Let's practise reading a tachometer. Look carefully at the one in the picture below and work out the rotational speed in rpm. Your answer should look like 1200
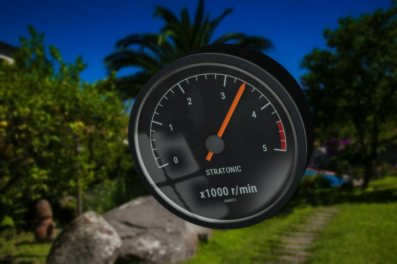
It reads 3400
